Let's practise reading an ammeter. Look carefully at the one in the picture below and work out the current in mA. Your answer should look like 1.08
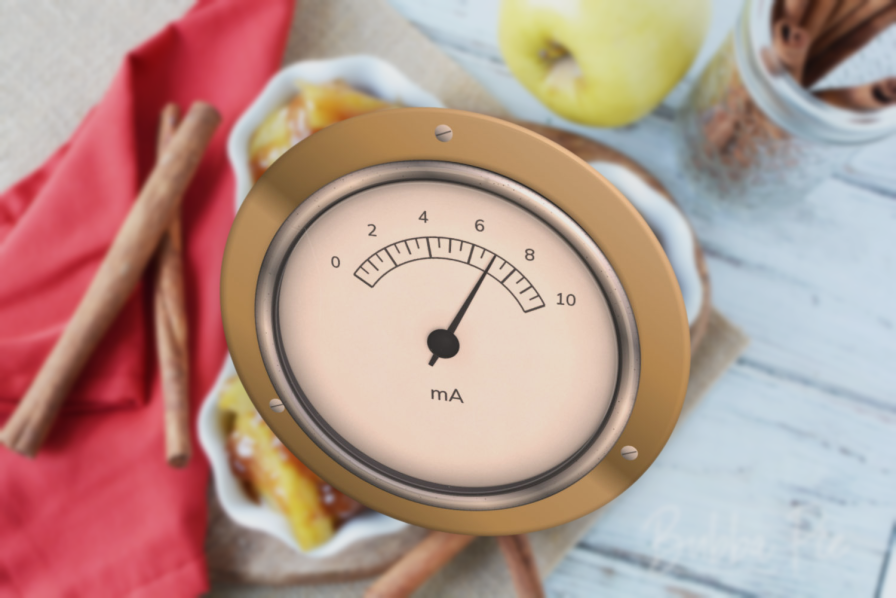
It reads 7
